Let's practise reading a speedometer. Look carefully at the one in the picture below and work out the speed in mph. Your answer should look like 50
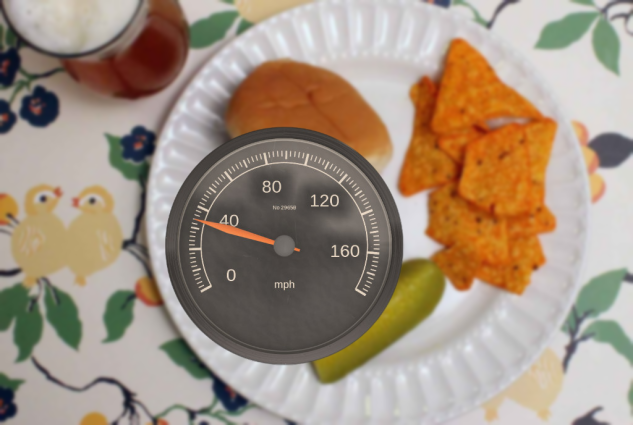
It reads 34
